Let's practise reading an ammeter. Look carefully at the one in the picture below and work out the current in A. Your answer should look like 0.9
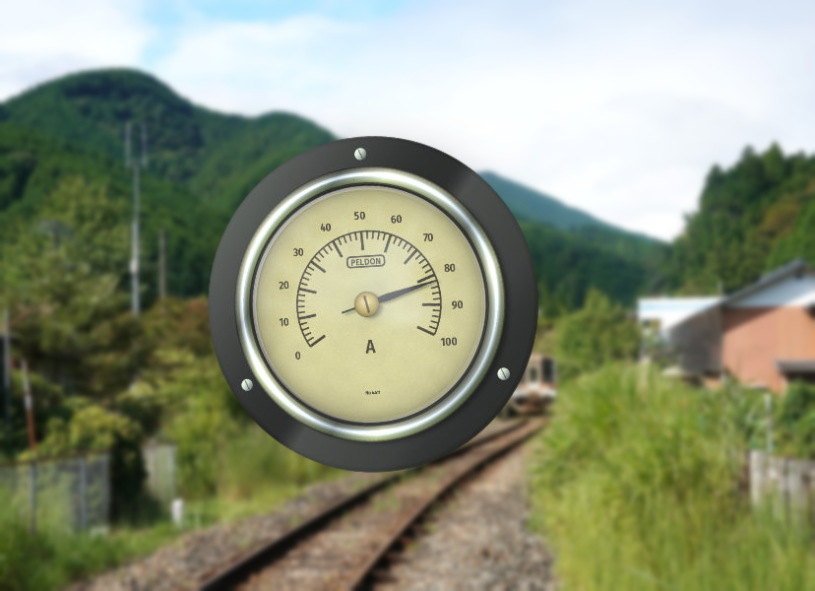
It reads 82
